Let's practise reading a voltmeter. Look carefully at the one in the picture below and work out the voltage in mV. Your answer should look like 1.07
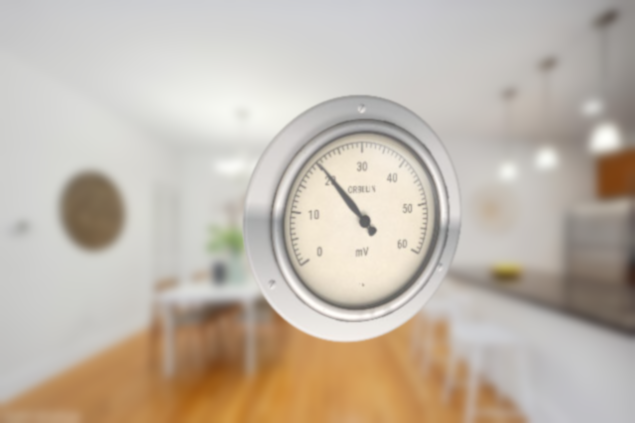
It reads 20
